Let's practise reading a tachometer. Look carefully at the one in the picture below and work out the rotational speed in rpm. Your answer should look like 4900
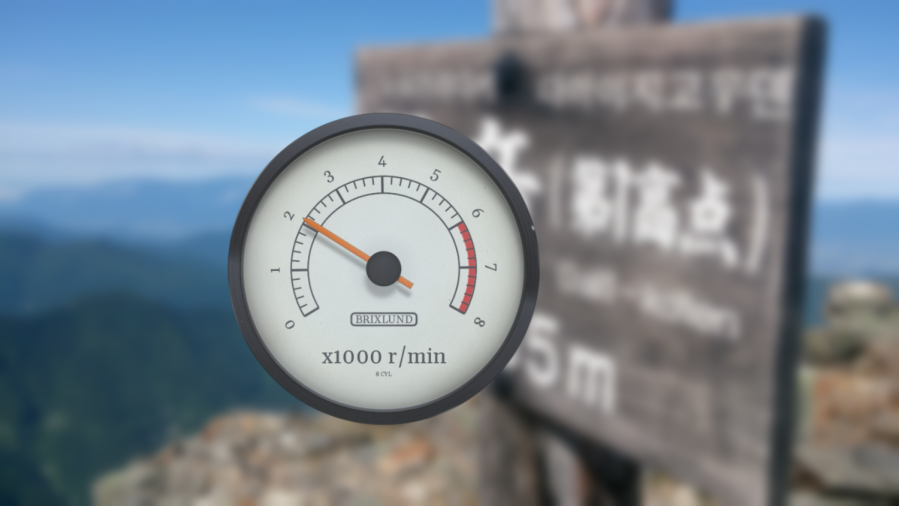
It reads 2100
